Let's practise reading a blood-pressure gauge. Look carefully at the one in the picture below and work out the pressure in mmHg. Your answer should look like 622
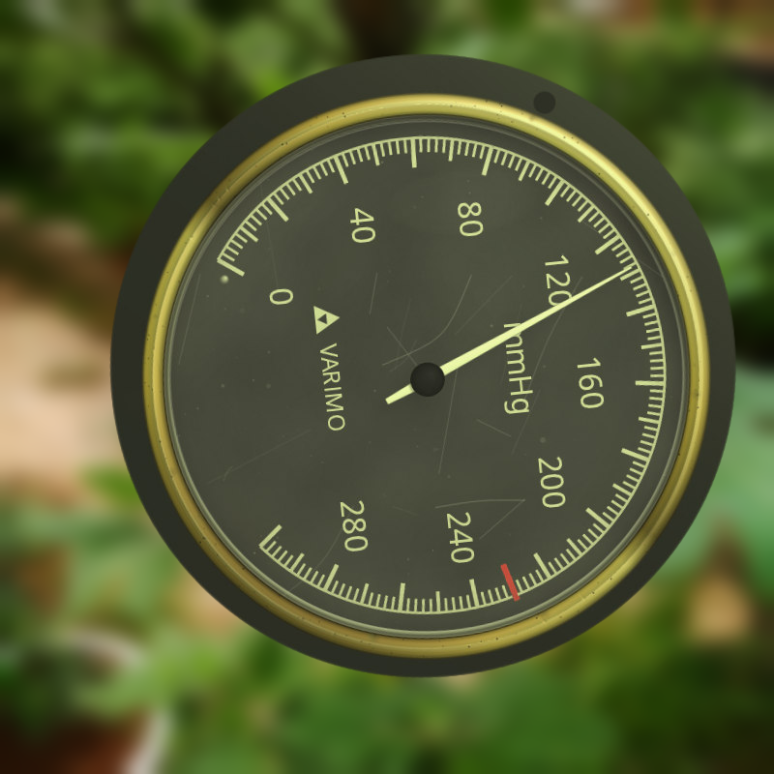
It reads 128
